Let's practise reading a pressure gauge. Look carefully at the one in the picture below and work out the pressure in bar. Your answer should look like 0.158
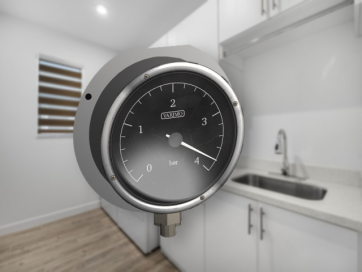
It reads 3.8
